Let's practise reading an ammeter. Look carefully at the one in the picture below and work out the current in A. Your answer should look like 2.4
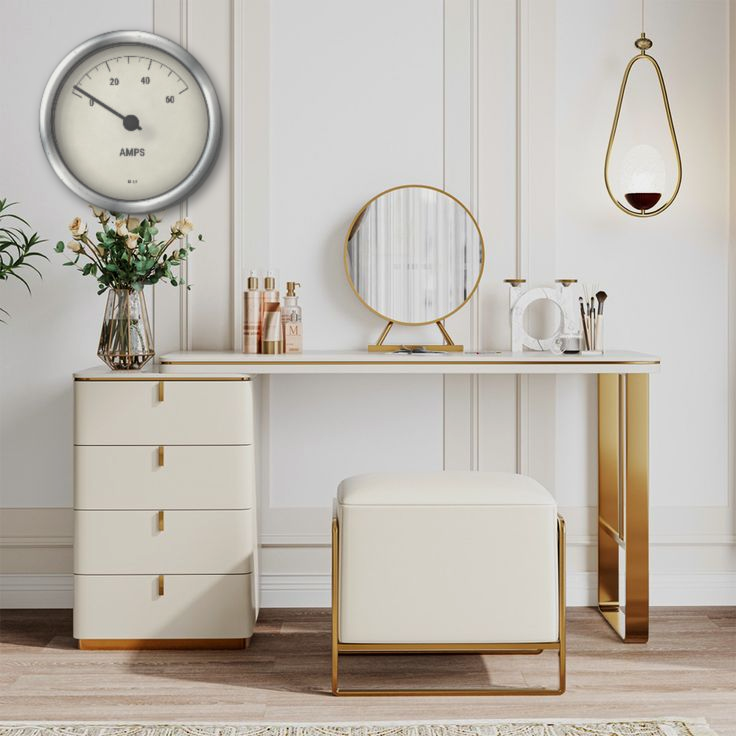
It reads 2.5
